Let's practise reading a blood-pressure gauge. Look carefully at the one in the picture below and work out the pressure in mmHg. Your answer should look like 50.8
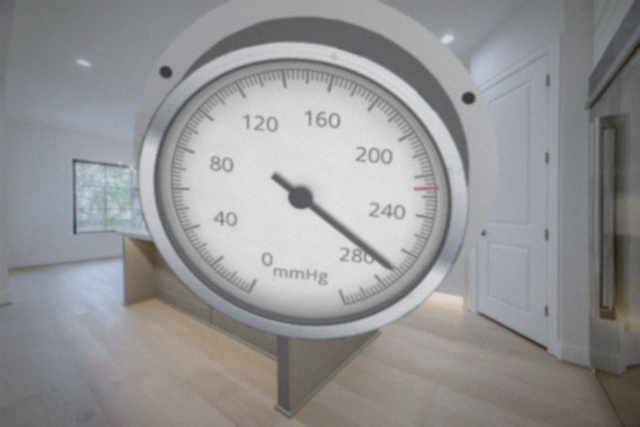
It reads 270
